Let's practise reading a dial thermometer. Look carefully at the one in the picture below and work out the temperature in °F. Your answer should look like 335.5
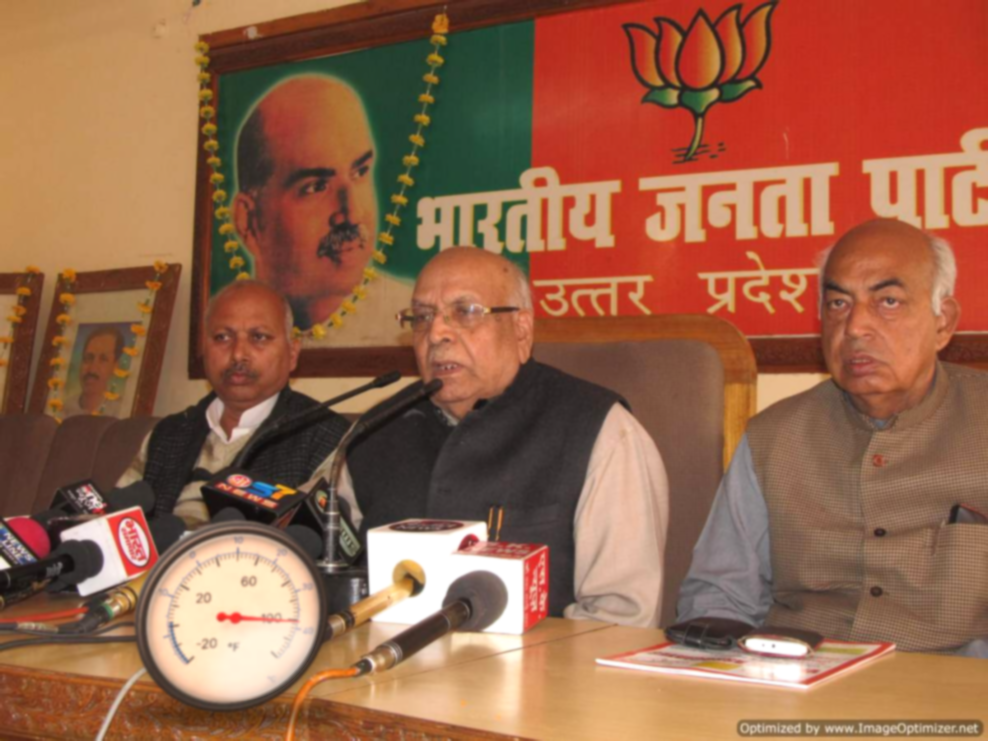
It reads 100
